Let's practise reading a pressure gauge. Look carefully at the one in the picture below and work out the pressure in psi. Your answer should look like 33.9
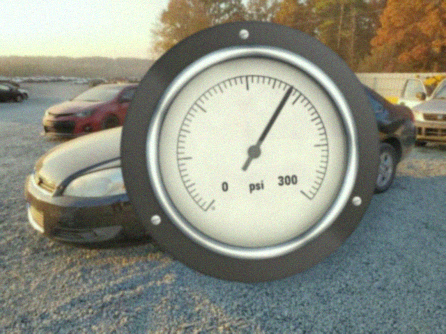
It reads 190
